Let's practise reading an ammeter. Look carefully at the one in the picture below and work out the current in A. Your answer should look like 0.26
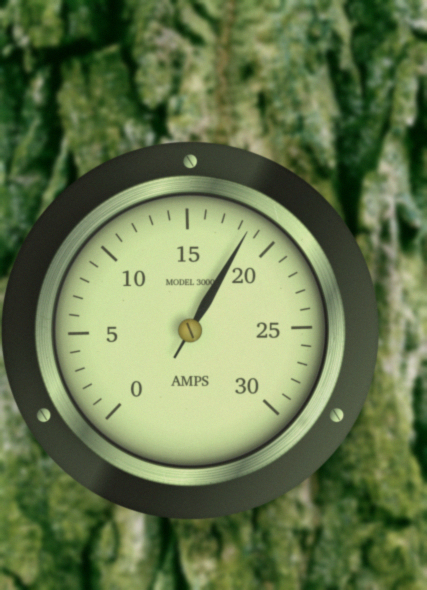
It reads 18.5
